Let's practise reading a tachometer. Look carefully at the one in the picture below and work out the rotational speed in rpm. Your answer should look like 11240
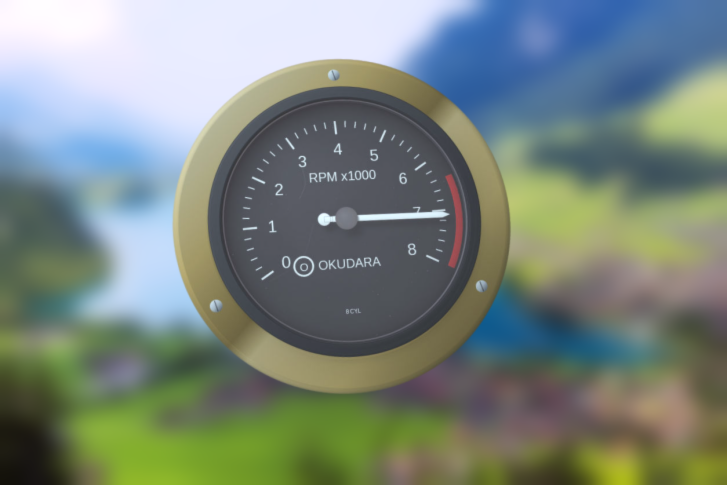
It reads 7100
